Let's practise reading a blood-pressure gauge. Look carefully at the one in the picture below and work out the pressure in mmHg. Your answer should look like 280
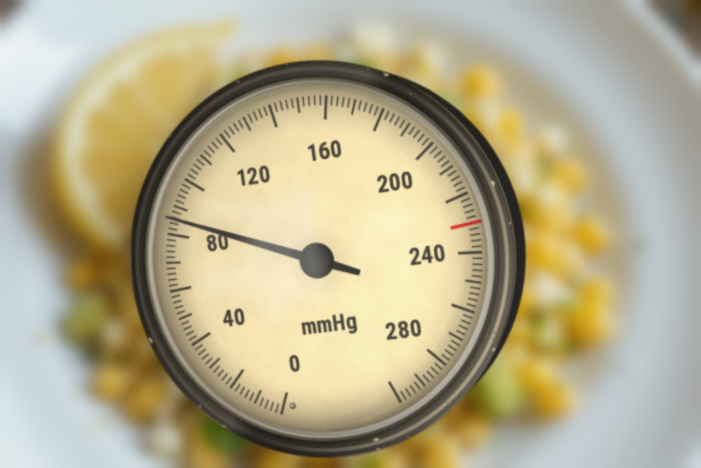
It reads 86
